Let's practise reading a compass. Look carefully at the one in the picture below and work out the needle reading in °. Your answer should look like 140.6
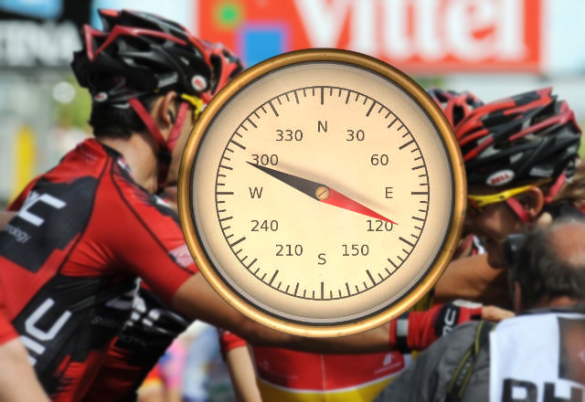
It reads 112.5
